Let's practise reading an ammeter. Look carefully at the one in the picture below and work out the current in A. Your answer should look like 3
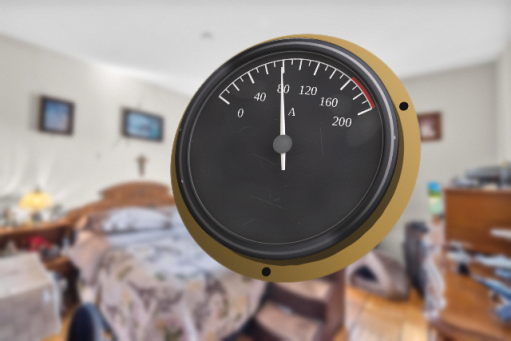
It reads 80
